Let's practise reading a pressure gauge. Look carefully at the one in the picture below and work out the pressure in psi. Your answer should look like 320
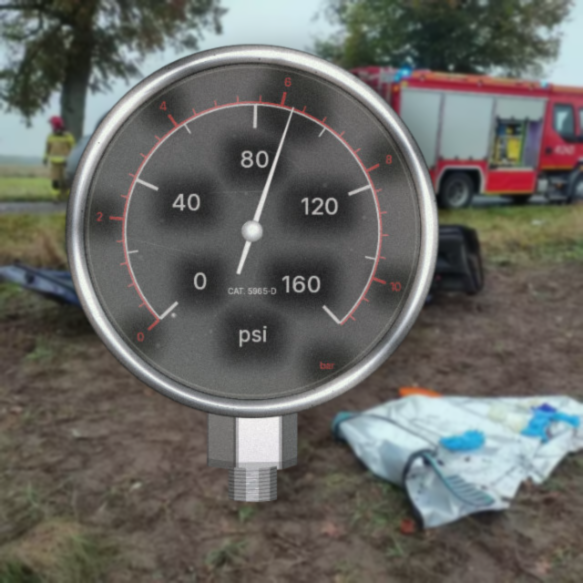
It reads 90
